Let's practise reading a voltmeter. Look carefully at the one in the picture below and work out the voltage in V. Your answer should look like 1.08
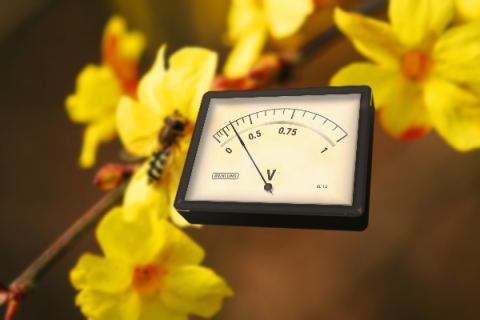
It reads 0.35
